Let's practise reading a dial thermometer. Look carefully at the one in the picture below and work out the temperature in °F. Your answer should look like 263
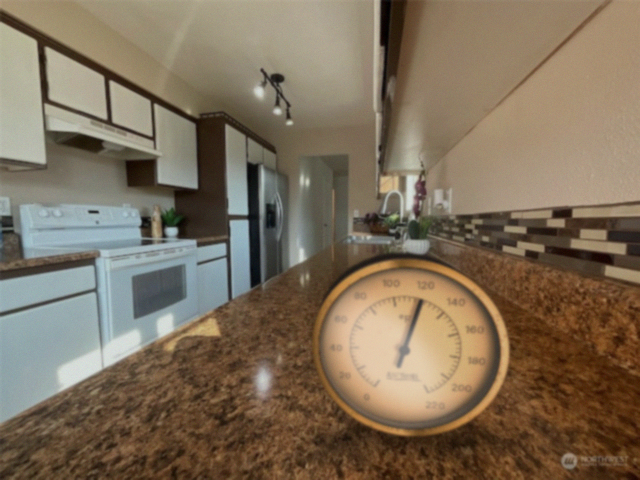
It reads 120
